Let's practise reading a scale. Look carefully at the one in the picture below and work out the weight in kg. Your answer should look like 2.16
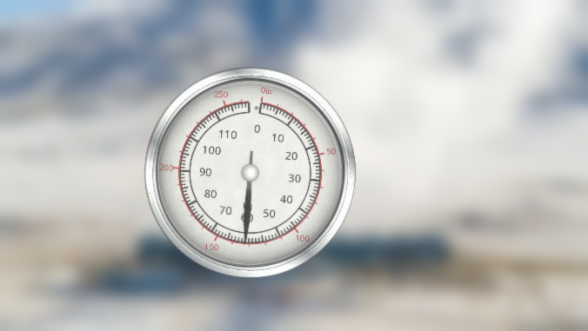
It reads 60
